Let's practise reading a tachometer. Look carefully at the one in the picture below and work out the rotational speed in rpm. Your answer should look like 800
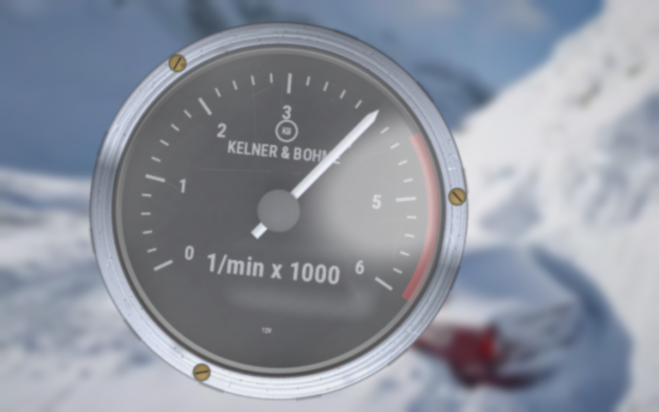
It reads 4000
